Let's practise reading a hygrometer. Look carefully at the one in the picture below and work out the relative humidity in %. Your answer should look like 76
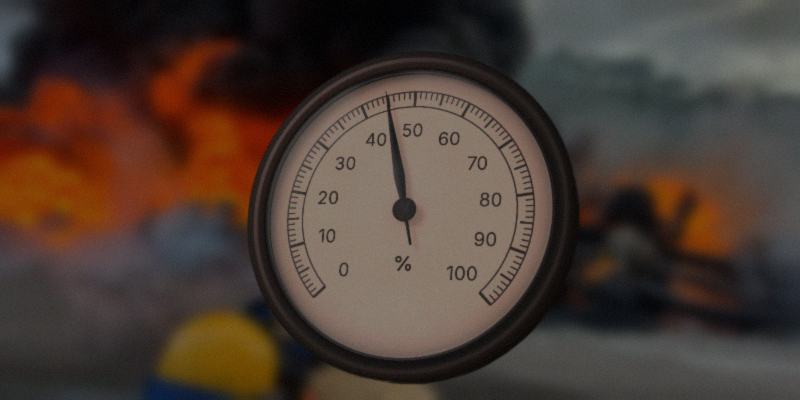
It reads 45
